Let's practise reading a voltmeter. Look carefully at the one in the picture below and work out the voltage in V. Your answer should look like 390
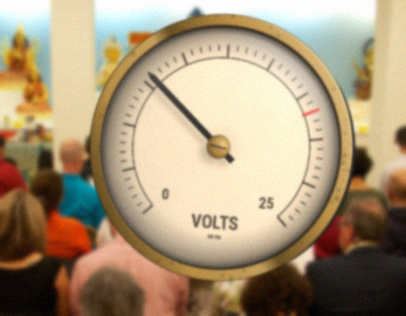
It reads 8
